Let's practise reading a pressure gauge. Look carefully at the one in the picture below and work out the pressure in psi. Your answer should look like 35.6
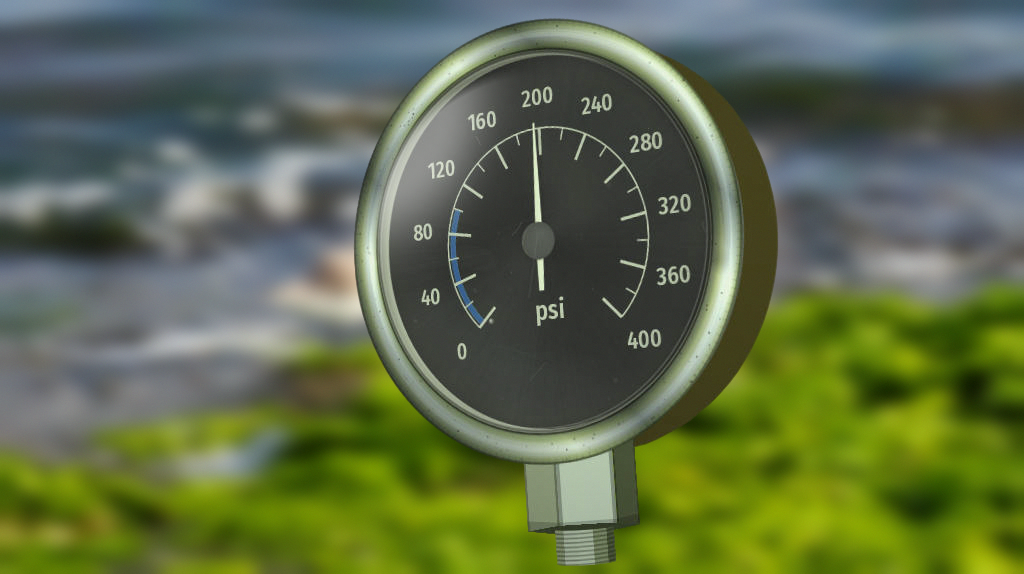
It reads 200
